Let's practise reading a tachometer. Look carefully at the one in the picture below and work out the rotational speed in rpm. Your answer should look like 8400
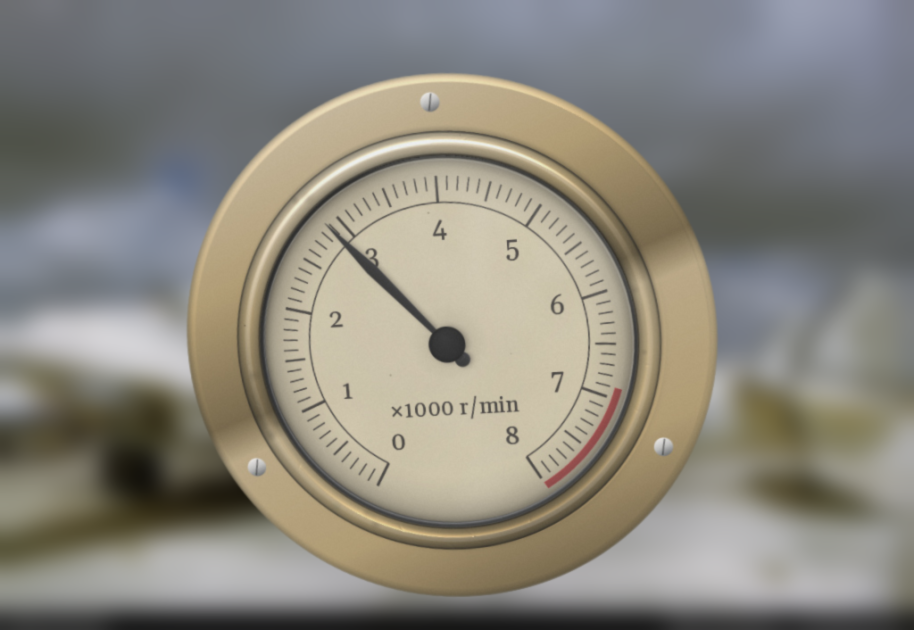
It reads 2900
